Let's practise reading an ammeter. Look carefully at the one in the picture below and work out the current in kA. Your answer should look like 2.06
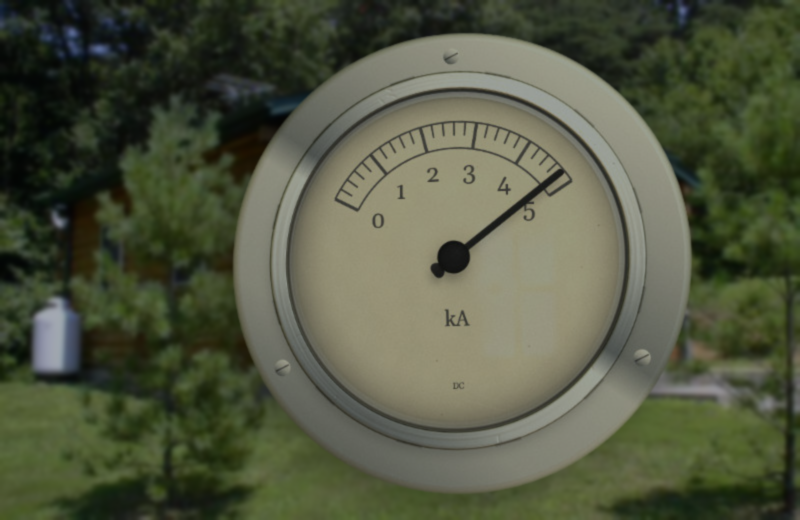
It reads 4.8
